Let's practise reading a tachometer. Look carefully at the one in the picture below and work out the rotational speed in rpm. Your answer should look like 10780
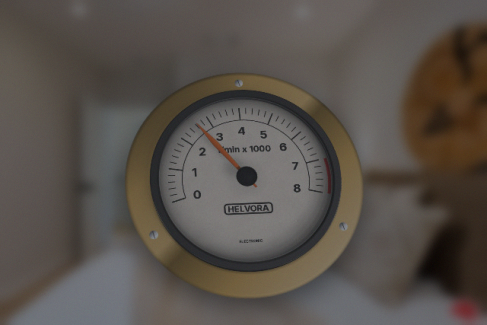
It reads 2600
